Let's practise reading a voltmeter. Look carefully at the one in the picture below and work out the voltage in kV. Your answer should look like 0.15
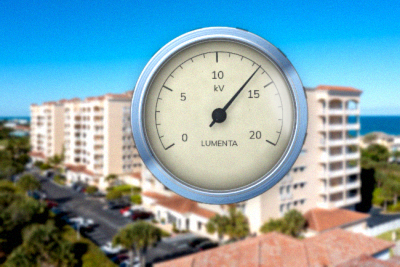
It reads 13.5
